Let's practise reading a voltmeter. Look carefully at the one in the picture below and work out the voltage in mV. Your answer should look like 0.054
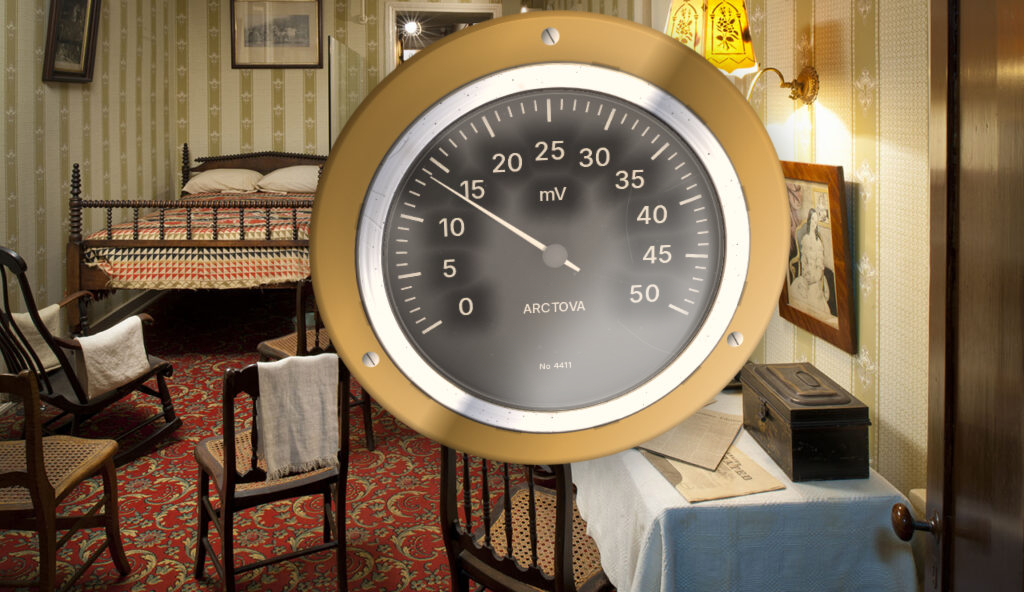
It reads 14
